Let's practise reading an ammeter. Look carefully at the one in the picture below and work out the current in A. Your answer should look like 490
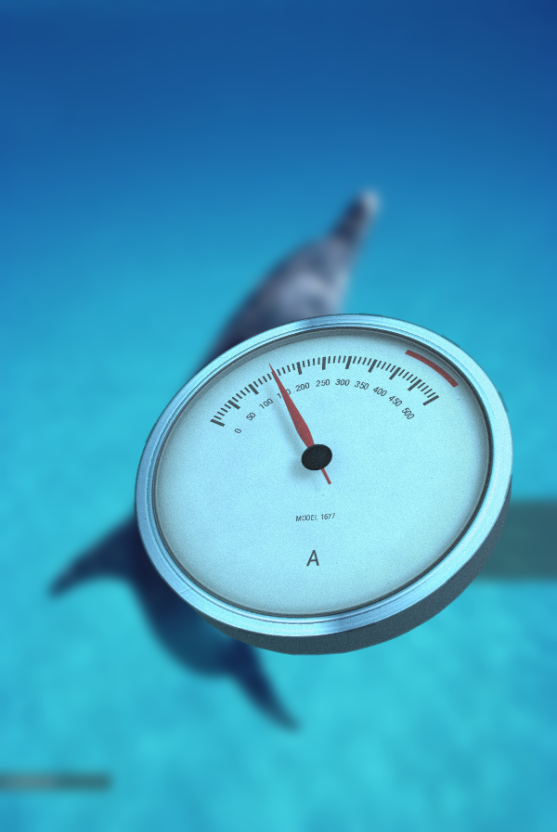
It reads 150
